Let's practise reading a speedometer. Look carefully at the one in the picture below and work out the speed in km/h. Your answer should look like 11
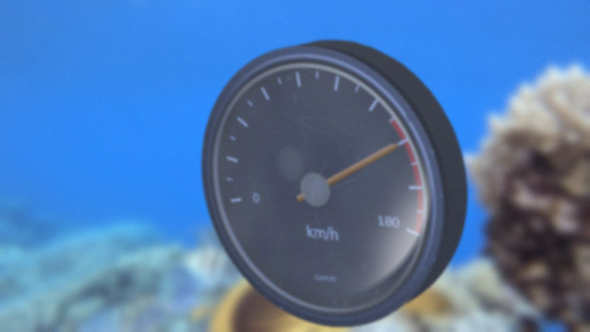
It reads 140
